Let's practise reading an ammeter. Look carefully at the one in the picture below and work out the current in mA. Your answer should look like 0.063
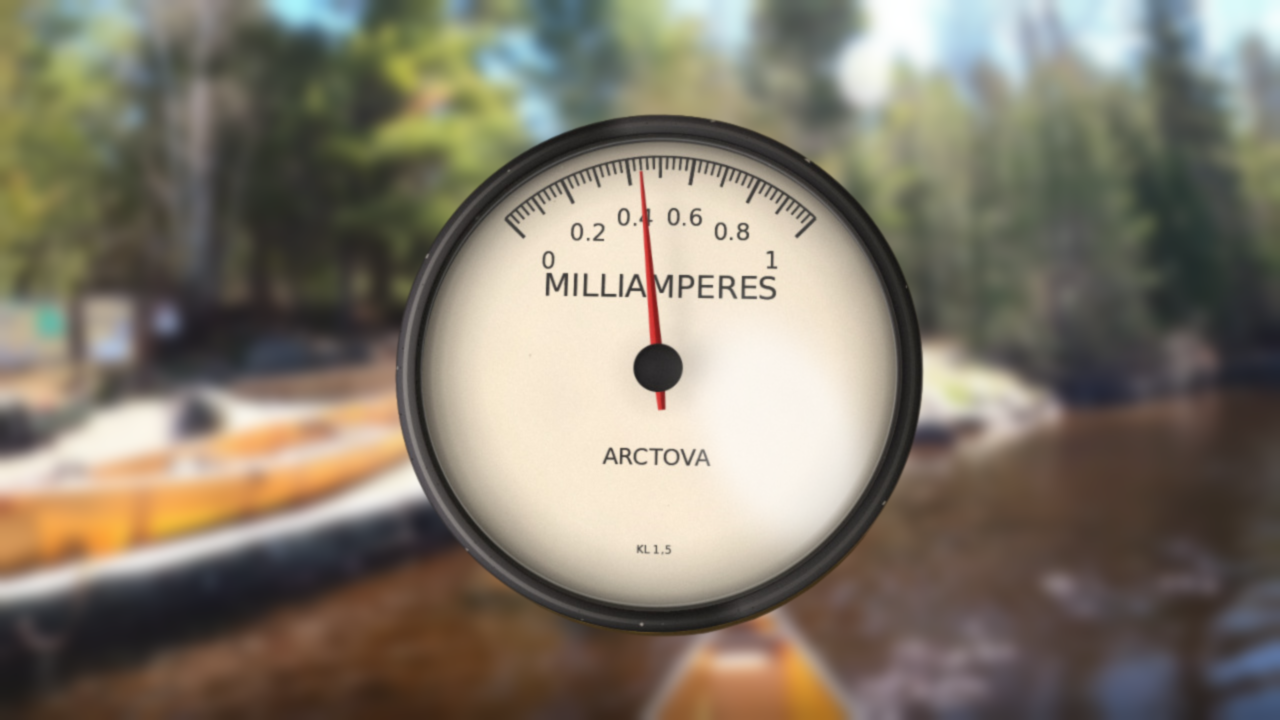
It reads 0.44
